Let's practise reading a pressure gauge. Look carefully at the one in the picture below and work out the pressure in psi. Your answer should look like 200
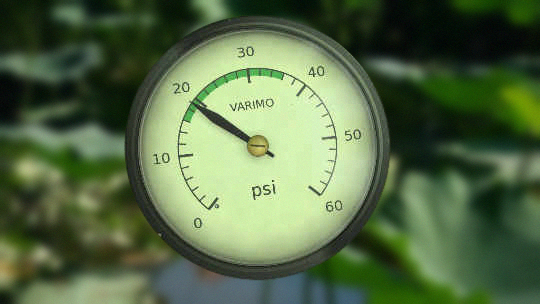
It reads 19
